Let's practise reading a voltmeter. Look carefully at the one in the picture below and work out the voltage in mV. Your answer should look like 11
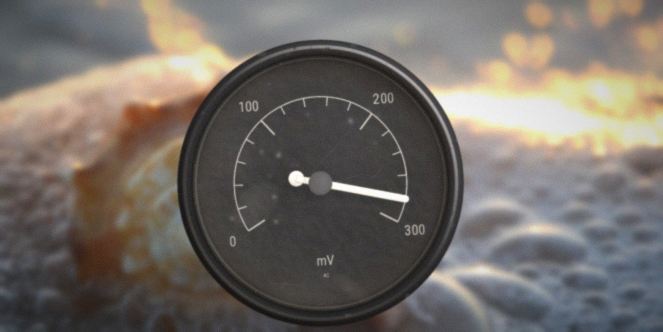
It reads 280
